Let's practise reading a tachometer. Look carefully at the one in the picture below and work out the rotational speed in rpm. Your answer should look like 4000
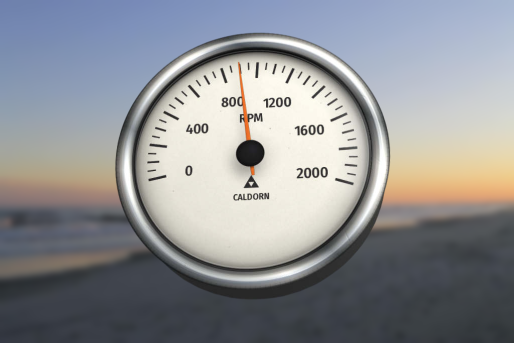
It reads 900
